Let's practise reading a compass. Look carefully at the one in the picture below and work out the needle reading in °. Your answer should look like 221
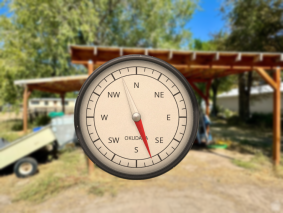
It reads 160
